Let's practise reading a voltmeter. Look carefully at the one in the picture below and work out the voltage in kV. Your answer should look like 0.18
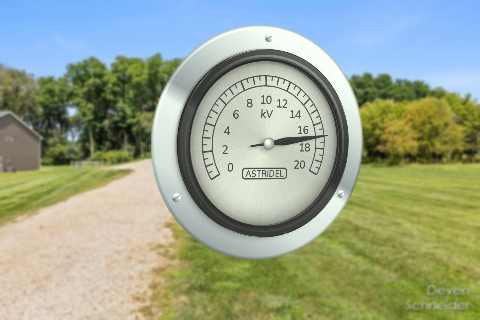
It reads 17
